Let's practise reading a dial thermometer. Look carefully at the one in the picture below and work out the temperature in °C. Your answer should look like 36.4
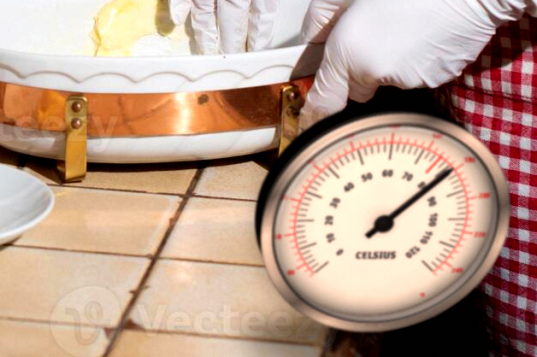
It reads 80
